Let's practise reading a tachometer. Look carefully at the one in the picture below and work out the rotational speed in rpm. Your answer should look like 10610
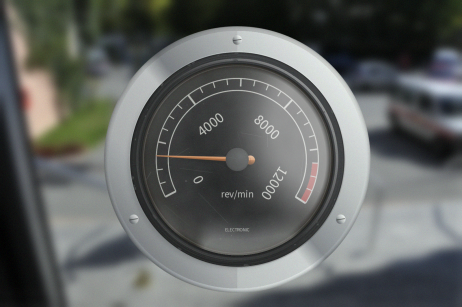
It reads 1500
